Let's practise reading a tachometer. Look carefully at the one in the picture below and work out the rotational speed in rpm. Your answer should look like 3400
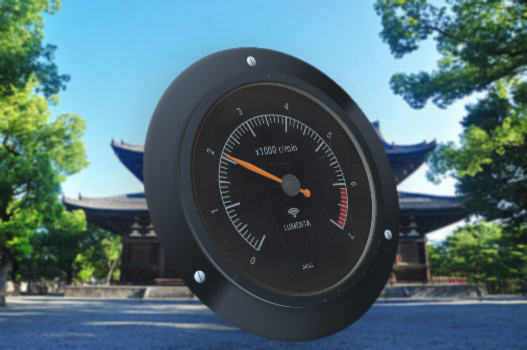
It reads 2000
